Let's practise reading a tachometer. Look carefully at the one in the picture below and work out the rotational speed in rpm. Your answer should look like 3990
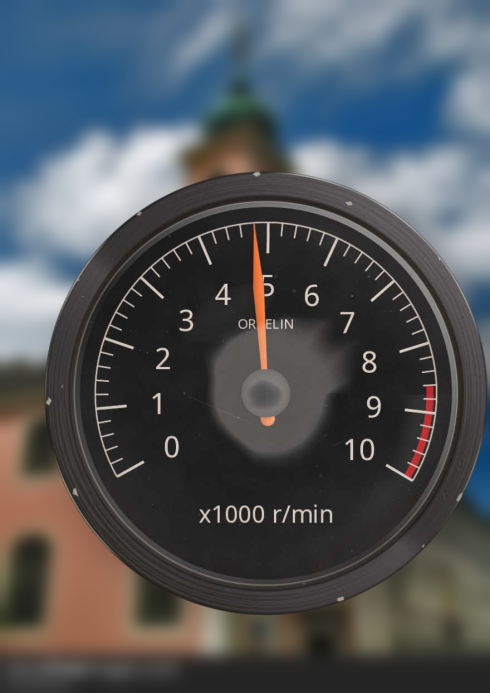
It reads 4800
